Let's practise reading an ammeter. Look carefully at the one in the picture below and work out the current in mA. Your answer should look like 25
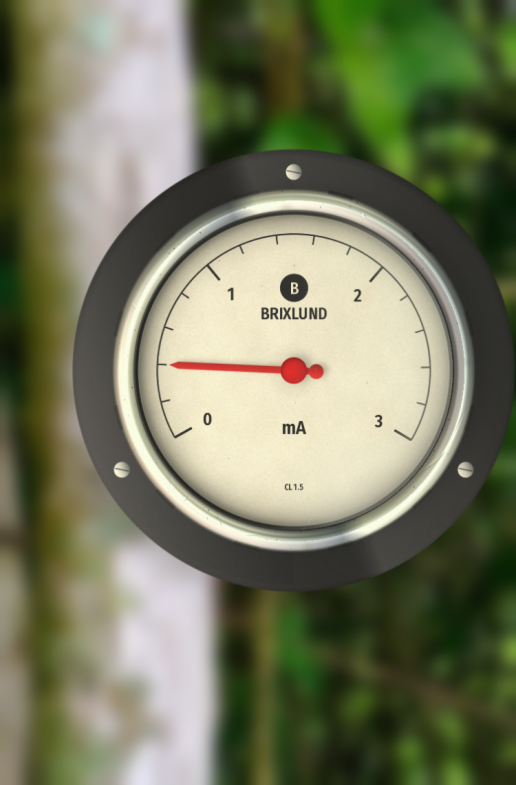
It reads 0.4
